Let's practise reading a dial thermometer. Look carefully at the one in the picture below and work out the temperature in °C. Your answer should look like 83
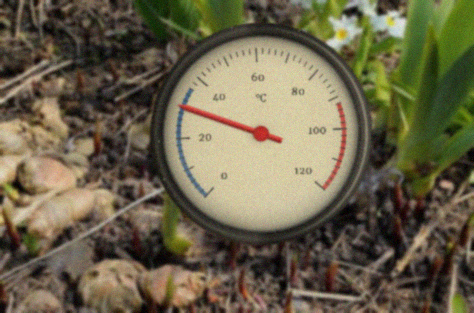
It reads 30
